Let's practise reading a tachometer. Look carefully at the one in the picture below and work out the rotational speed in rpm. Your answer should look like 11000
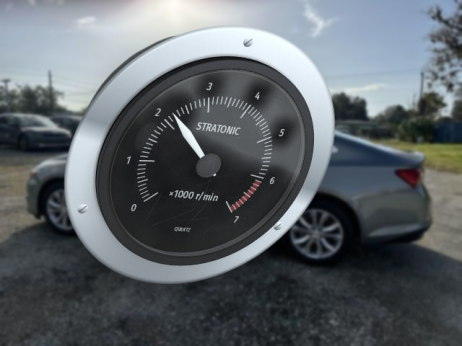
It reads 2200
